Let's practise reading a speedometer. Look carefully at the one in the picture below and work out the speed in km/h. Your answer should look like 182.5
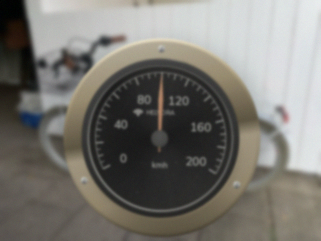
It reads 100
